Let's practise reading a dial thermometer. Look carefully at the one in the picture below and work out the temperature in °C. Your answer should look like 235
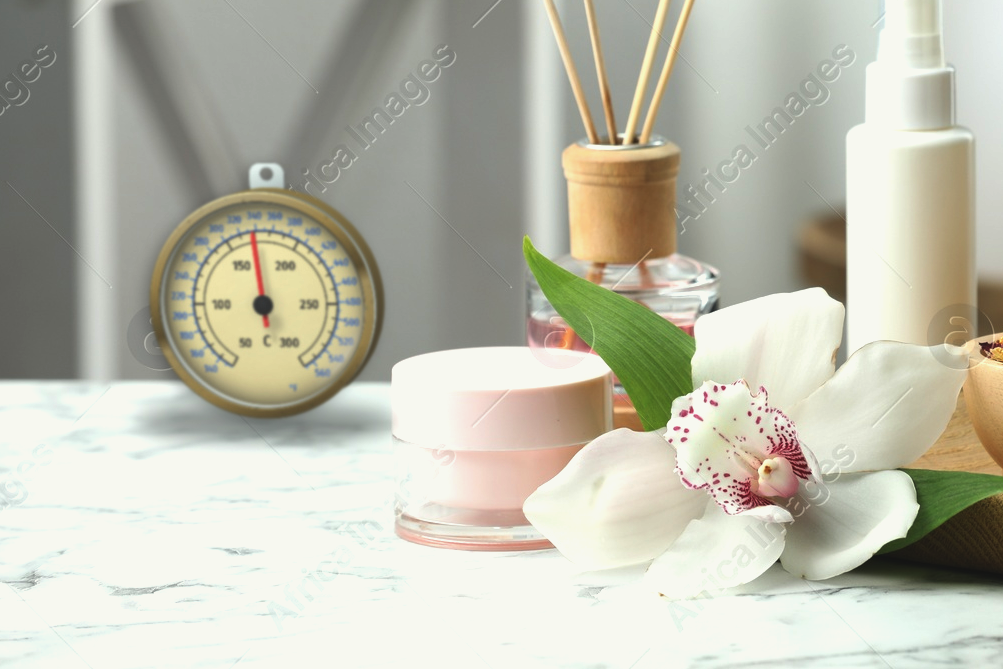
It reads 170
